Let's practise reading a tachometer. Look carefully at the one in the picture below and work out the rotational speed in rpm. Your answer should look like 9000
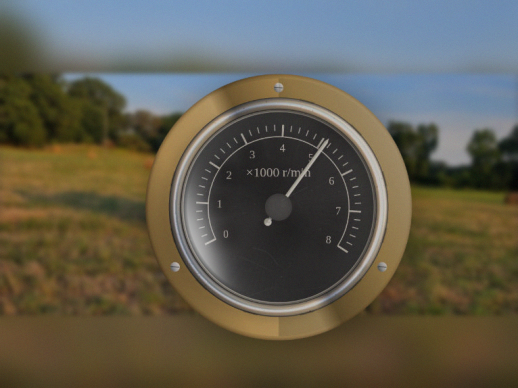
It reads 5100
